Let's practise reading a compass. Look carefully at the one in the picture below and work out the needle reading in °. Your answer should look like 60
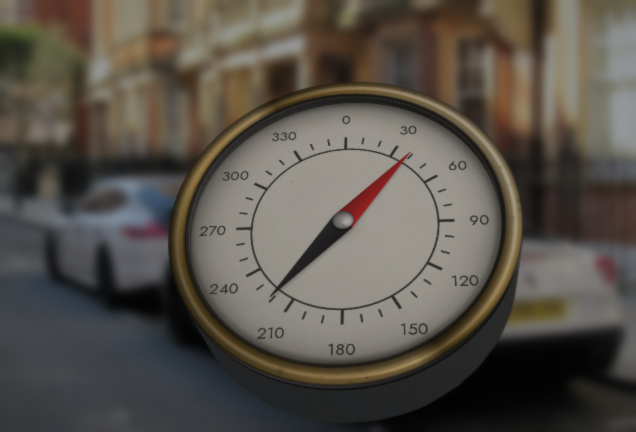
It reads 40
